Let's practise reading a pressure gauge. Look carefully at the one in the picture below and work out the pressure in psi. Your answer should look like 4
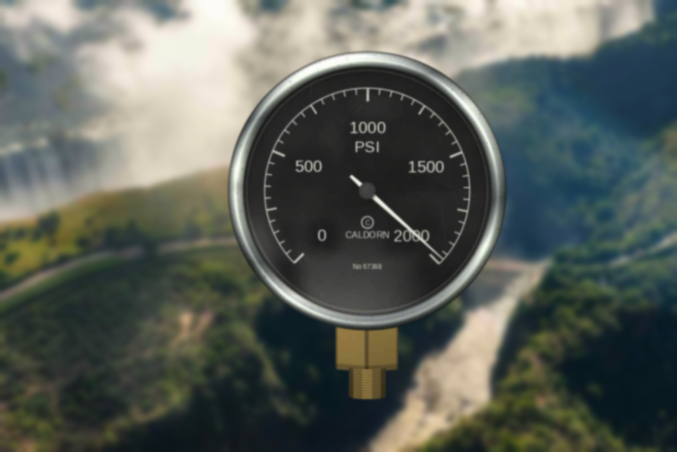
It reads 1975
